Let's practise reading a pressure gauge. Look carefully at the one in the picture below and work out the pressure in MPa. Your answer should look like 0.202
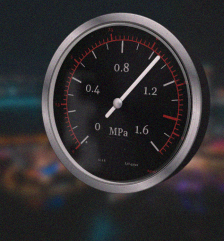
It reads 1.05
